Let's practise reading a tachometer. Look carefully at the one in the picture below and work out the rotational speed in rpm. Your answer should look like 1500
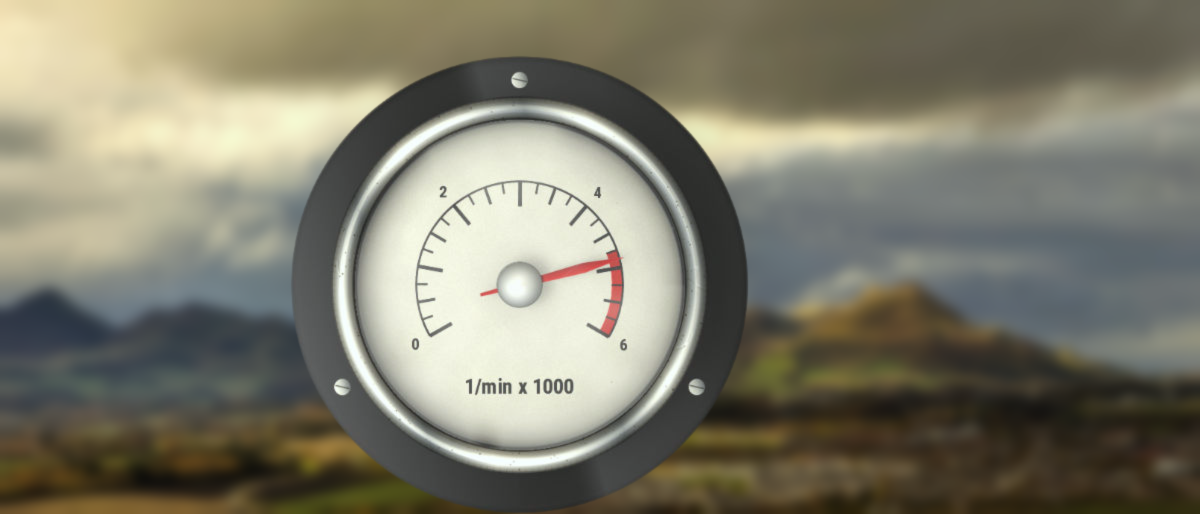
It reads 4875
